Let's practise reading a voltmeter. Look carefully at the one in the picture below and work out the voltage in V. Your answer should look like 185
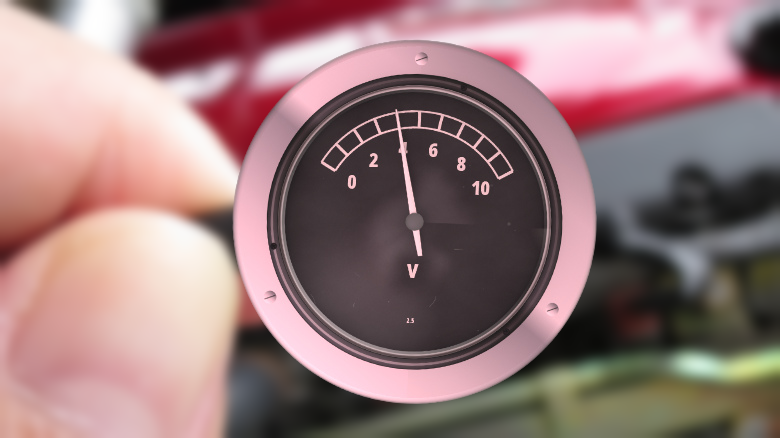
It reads 4
